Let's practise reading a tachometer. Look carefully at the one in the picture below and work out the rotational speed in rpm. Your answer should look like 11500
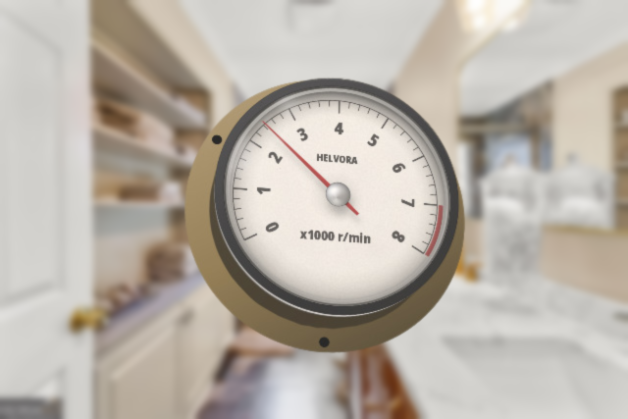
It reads 2400
